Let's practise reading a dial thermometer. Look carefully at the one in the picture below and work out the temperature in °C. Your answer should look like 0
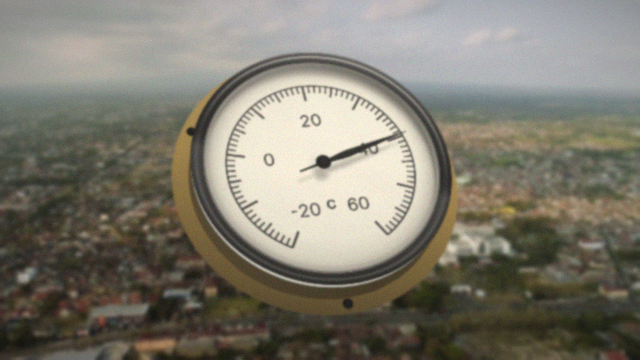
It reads 40
